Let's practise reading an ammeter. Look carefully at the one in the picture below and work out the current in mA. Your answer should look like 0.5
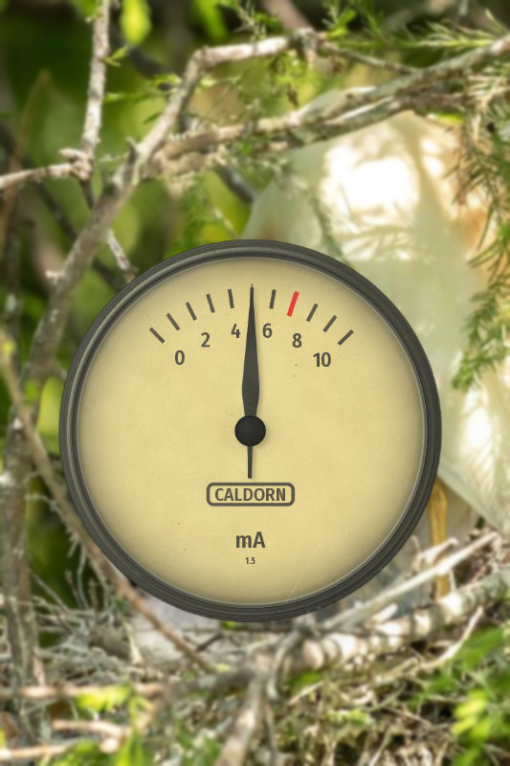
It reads 5
